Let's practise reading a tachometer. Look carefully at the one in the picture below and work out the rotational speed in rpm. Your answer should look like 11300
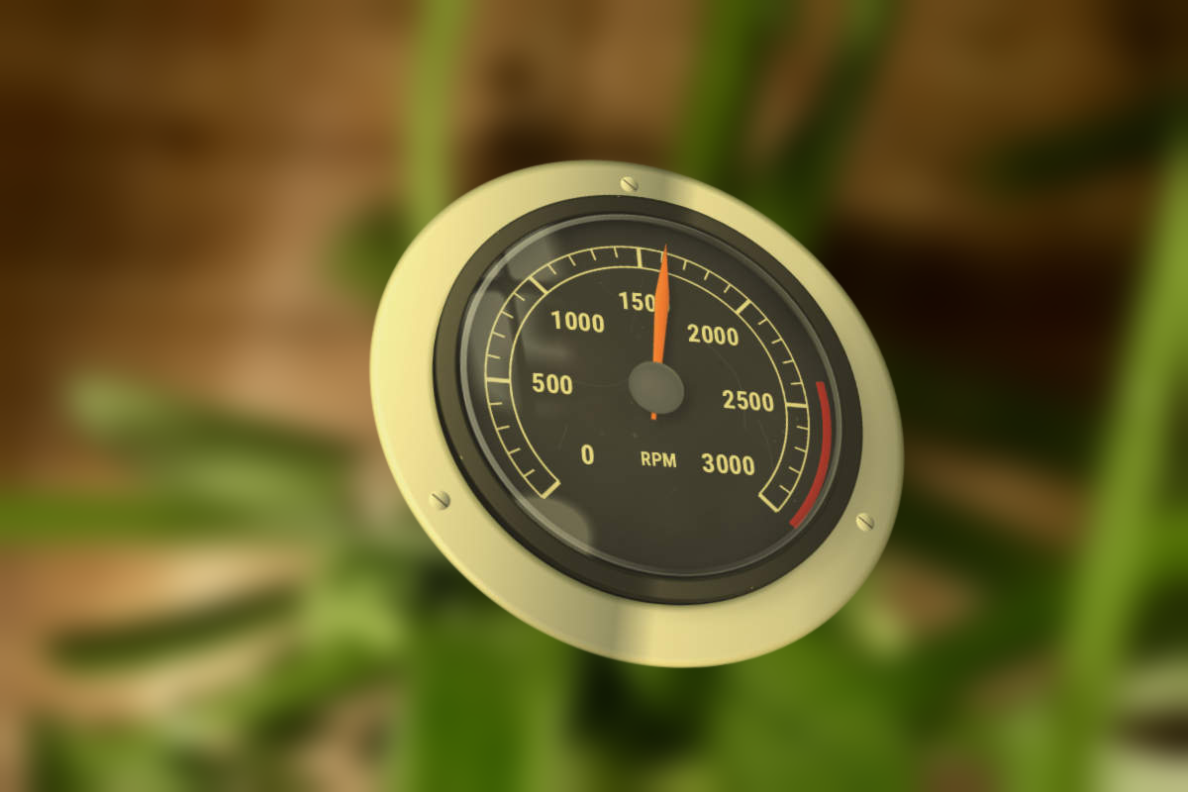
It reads 1600
